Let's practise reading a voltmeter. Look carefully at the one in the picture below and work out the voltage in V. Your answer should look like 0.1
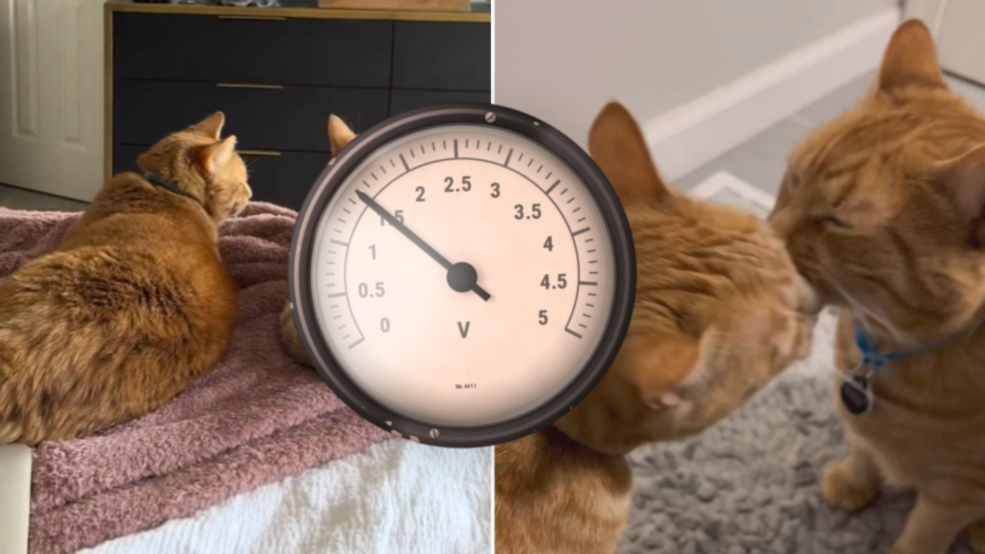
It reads 1.5
